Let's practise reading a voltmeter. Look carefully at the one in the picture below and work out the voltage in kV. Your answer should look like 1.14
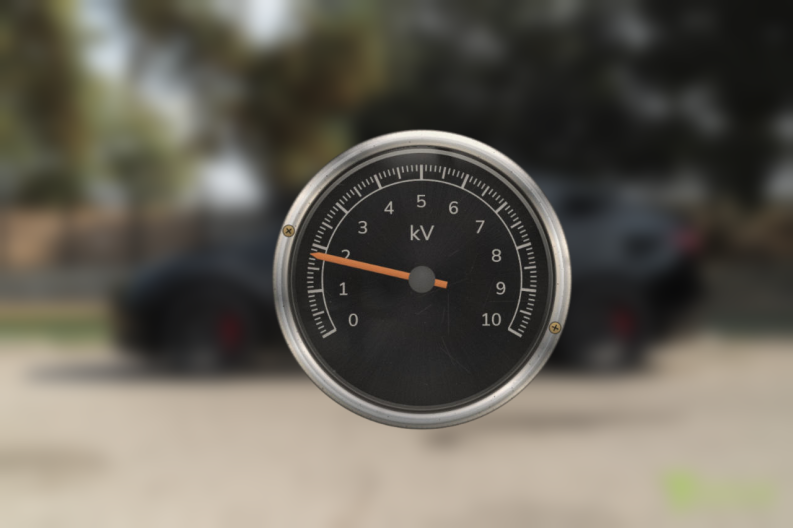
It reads 1.8
